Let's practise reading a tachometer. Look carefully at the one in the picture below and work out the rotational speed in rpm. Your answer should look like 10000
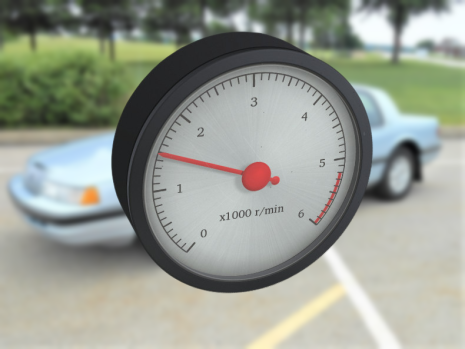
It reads 1500
